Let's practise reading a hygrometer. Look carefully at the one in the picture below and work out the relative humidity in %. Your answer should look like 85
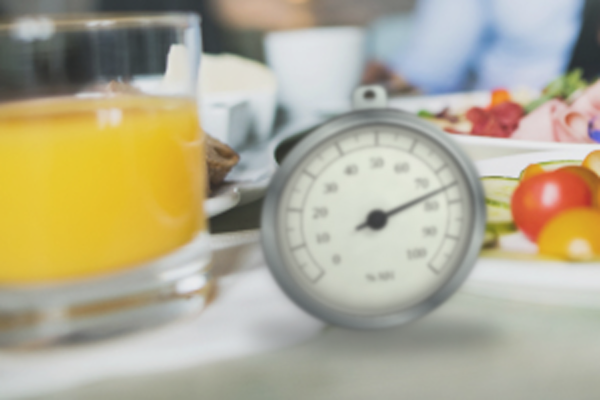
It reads 75
